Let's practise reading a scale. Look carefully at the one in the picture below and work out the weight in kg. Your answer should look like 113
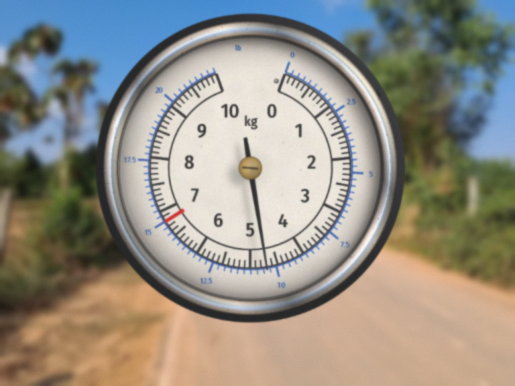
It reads 4.7
